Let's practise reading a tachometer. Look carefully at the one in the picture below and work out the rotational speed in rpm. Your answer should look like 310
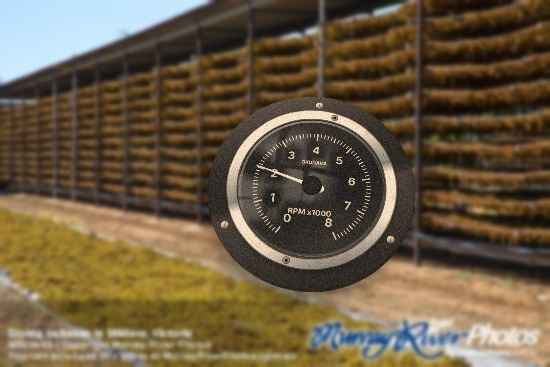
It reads 2000
